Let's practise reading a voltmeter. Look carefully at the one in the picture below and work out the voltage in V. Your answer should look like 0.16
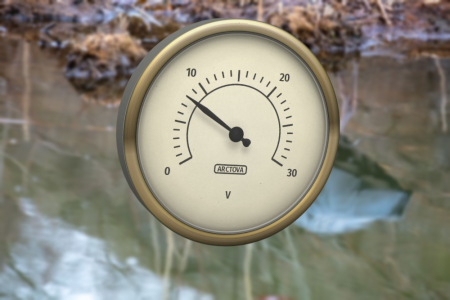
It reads 8
